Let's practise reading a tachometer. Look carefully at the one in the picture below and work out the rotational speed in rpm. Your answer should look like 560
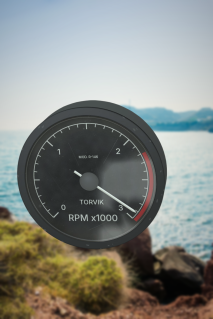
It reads 2900
